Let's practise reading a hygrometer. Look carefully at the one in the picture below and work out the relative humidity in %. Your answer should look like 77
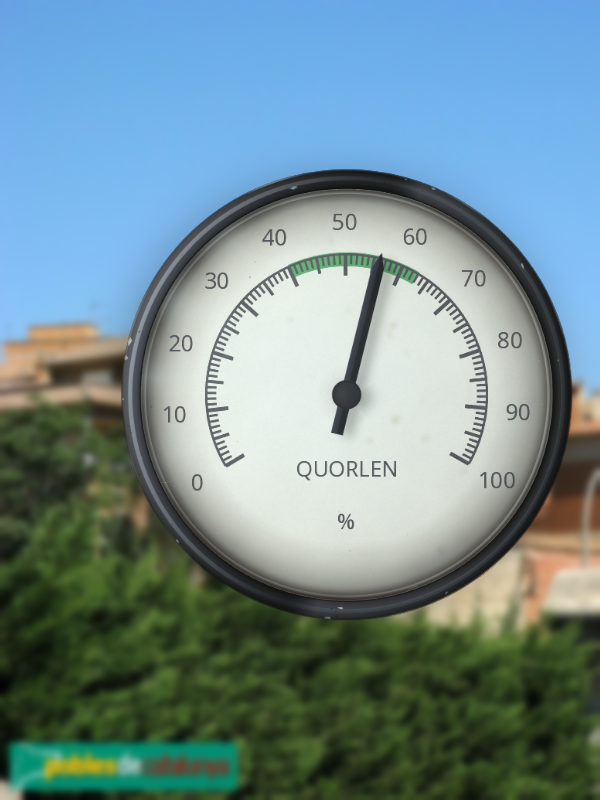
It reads 56
